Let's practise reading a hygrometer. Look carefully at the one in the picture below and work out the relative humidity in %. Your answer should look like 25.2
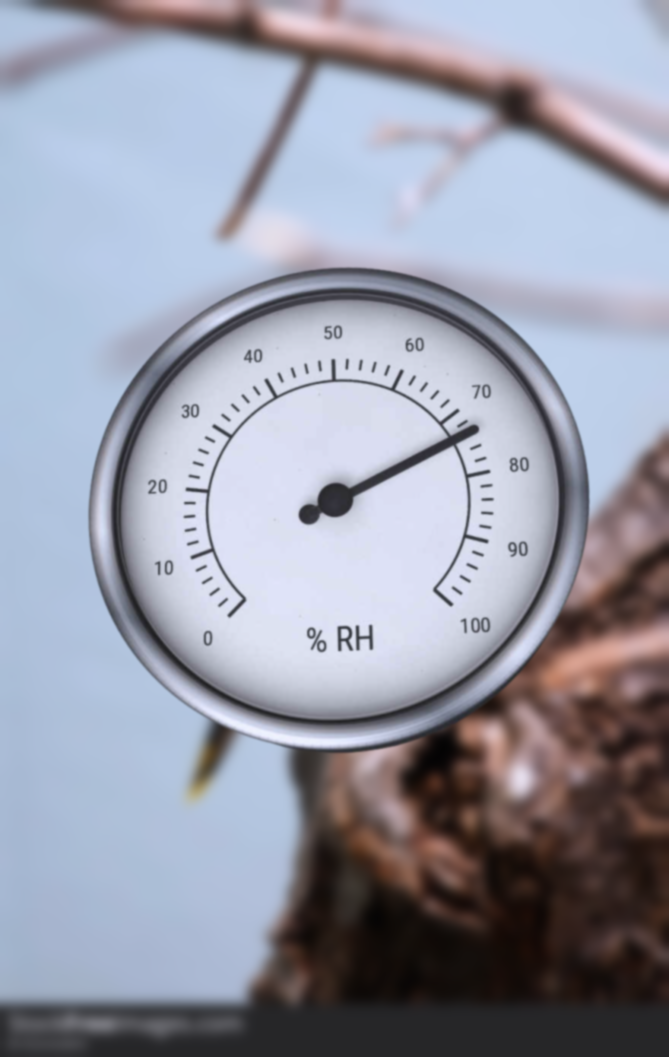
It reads 74
